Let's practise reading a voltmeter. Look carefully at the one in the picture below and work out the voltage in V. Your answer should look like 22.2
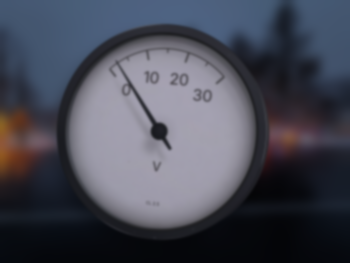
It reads 2.5
